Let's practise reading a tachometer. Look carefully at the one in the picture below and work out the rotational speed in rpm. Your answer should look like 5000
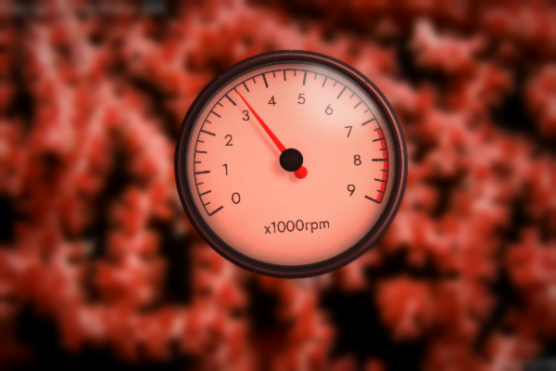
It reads 3250
